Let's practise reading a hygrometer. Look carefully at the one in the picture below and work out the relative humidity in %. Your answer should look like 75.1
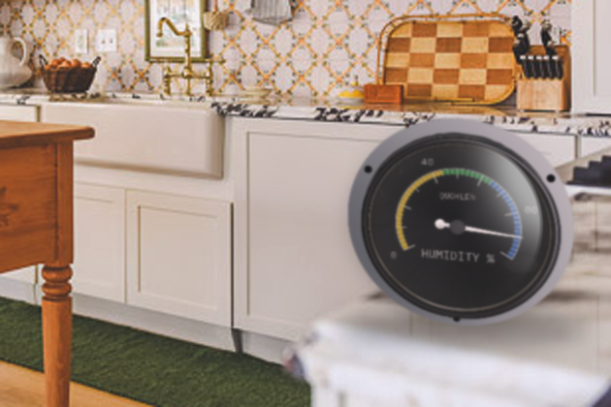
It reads 90
